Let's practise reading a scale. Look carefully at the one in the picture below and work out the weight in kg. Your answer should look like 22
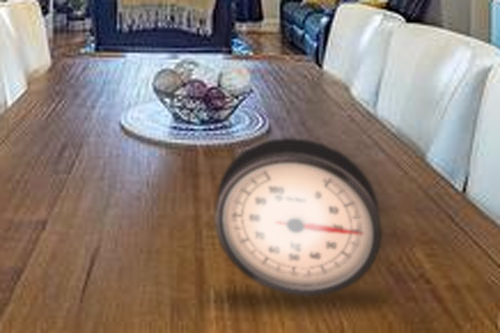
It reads 20
